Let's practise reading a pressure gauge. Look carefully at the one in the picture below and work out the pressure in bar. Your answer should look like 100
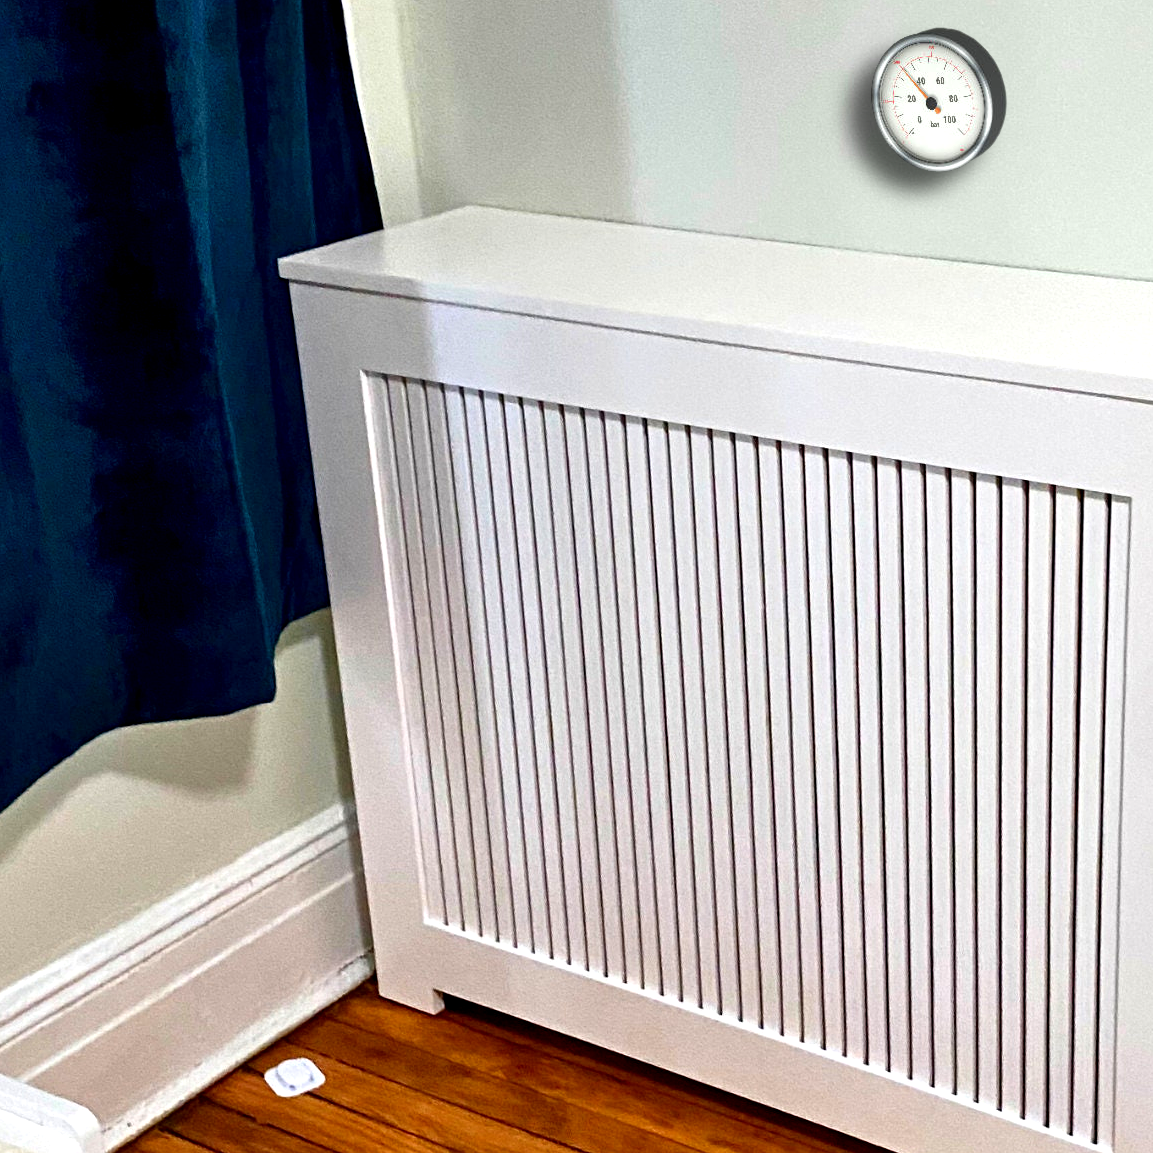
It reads 35
